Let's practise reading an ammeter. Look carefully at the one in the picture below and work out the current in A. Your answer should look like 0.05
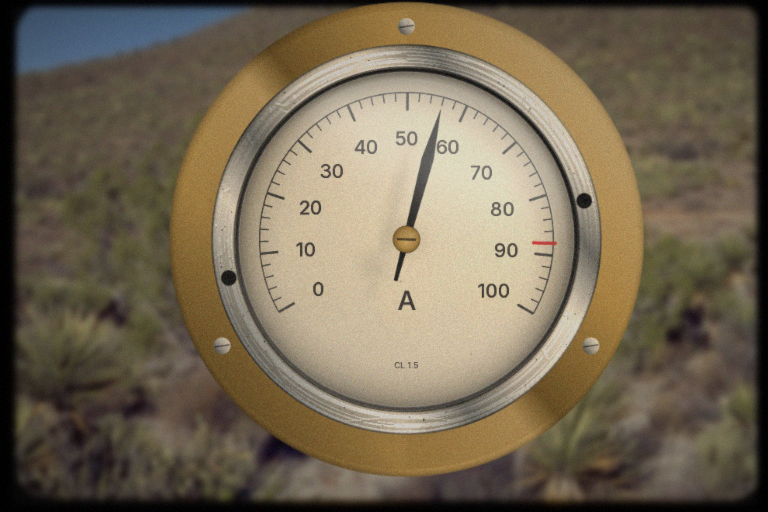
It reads 56
